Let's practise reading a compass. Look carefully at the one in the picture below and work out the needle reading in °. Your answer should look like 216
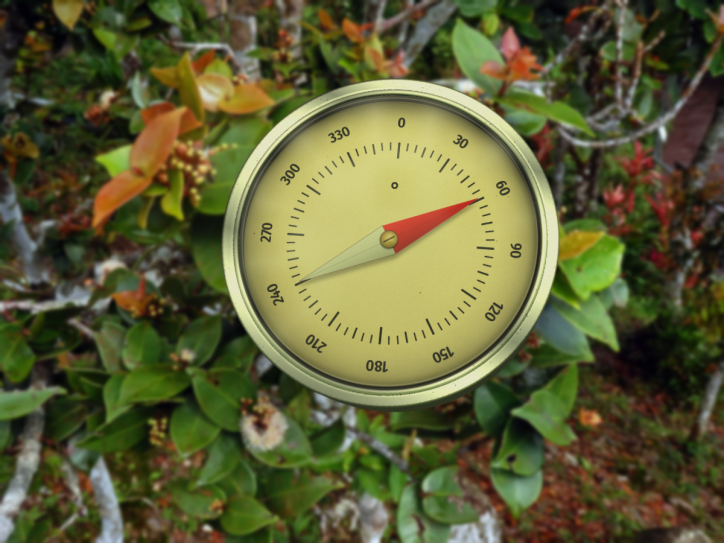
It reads 60
